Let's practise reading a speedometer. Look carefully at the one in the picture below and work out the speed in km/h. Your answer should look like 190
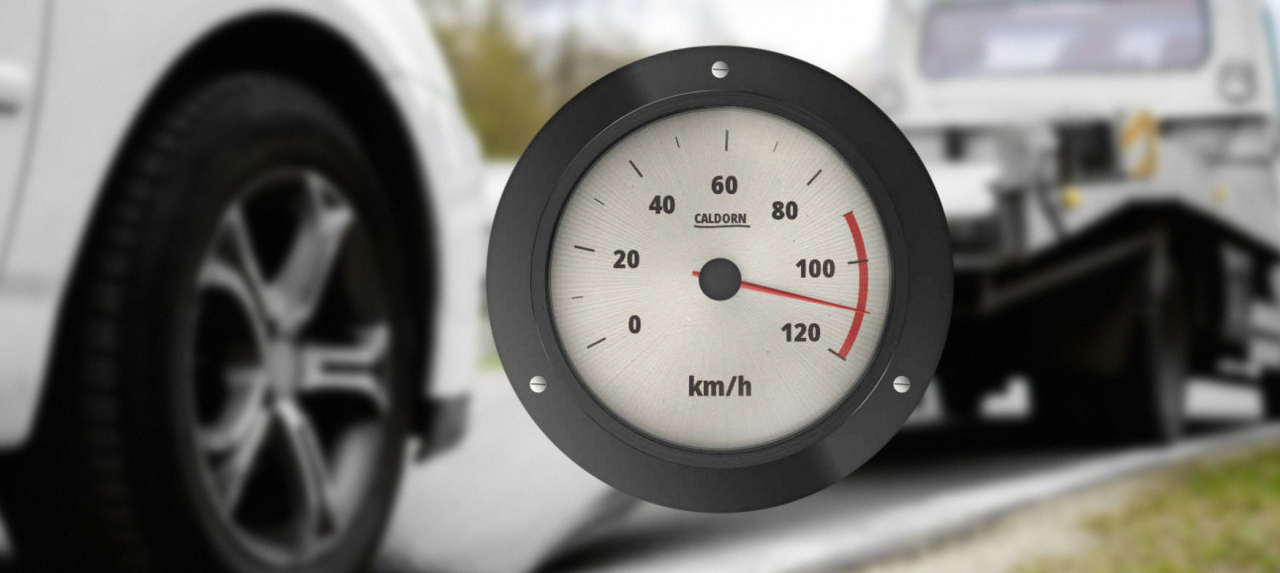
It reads 110
